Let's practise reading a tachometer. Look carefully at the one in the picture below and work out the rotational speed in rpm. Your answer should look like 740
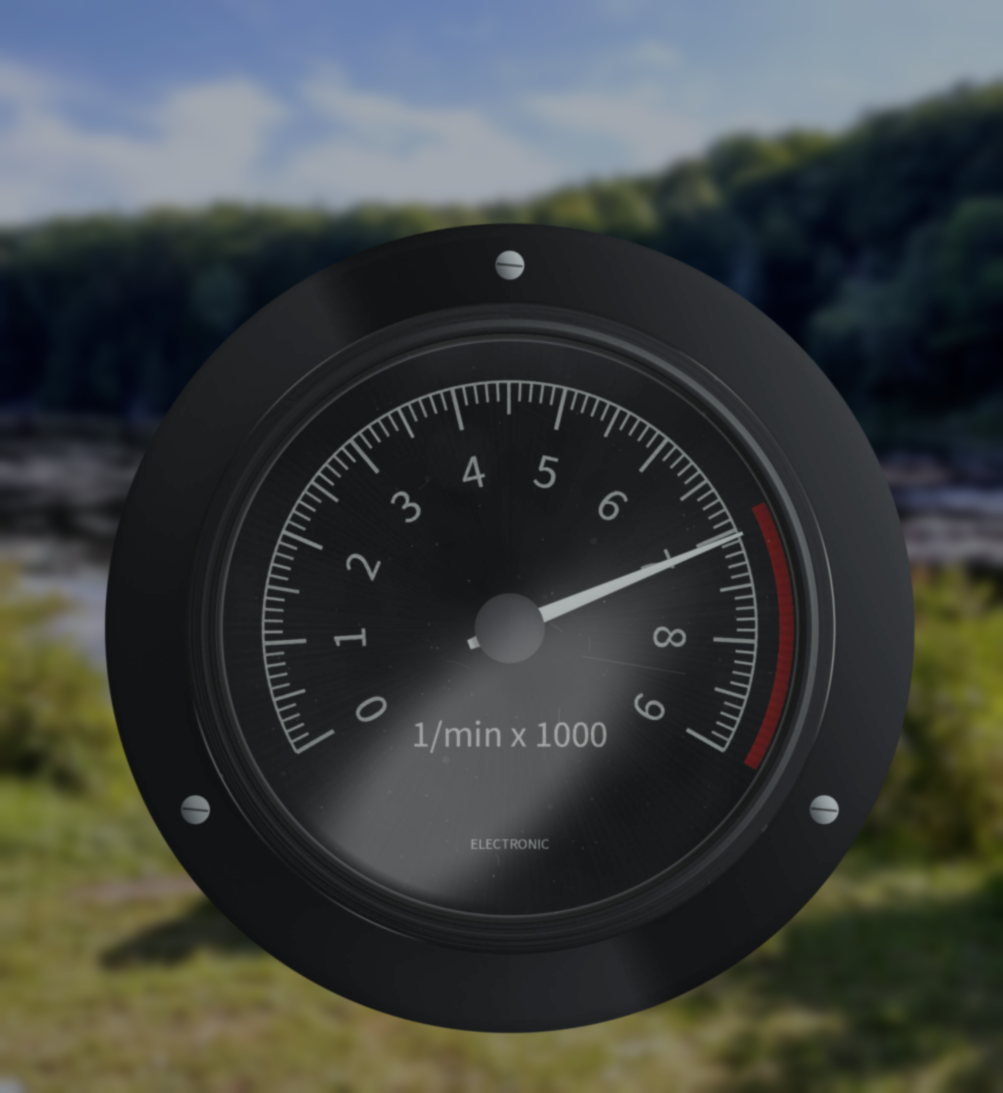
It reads 7050
